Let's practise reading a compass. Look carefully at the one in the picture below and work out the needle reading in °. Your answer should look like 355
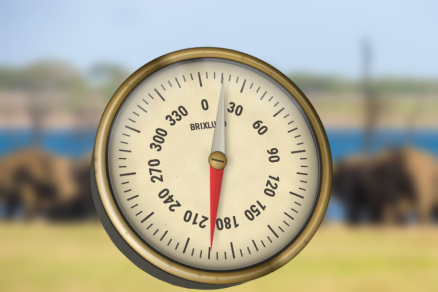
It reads 195
